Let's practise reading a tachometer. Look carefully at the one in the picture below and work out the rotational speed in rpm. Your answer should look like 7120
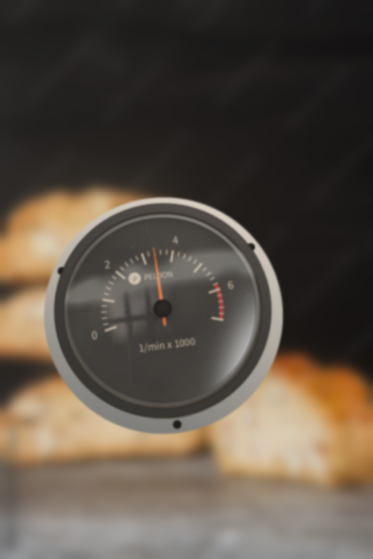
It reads 3400
